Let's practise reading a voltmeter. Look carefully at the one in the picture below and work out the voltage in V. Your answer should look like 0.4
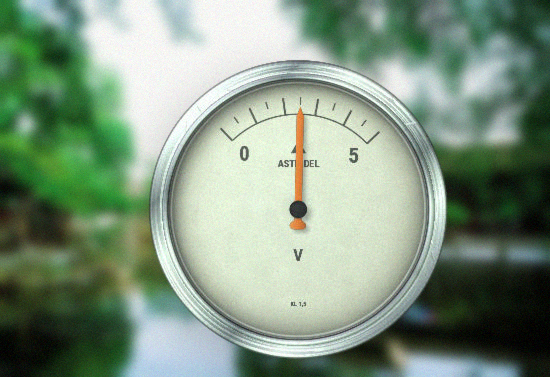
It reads 2.5
